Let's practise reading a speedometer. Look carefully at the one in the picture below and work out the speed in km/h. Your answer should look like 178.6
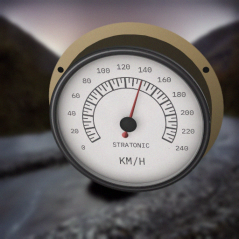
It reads 140
